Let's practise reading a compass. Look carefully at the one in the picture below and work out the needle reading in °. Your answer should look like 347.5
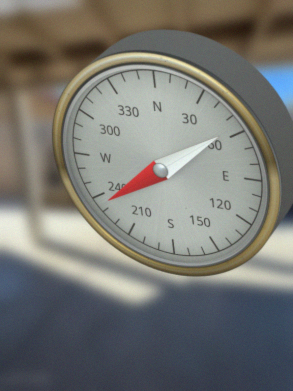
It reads 235
